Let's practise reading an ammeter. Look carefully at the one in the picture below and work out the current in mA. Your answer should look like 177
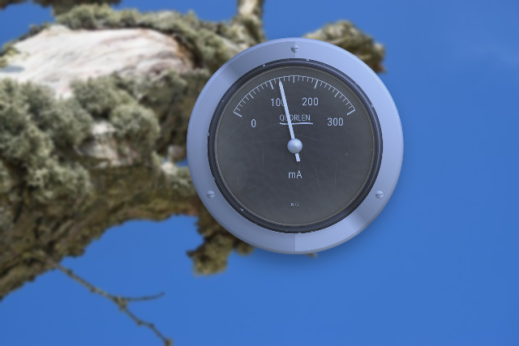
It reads 120
